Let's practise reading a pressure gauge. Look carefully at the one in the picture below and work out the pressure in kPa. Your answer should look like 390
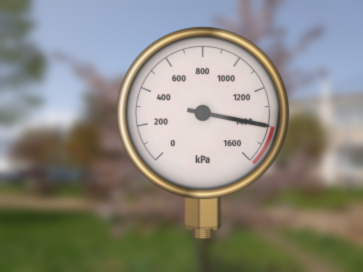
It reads 1400
